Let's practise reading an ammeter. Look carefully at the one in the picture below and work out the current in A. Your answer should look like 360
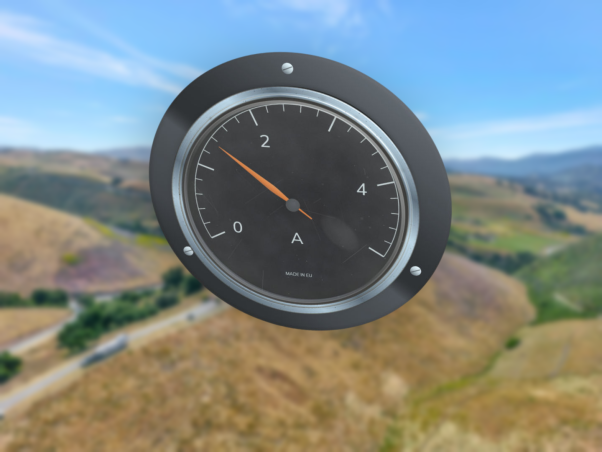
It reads 1.4
